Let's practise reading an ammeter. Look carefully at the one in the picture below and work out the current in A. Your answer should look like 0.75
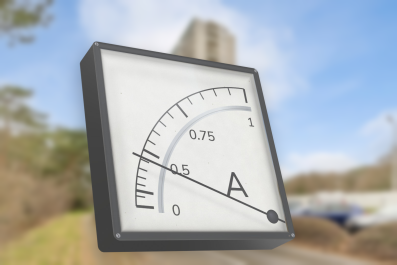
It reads 0.45
